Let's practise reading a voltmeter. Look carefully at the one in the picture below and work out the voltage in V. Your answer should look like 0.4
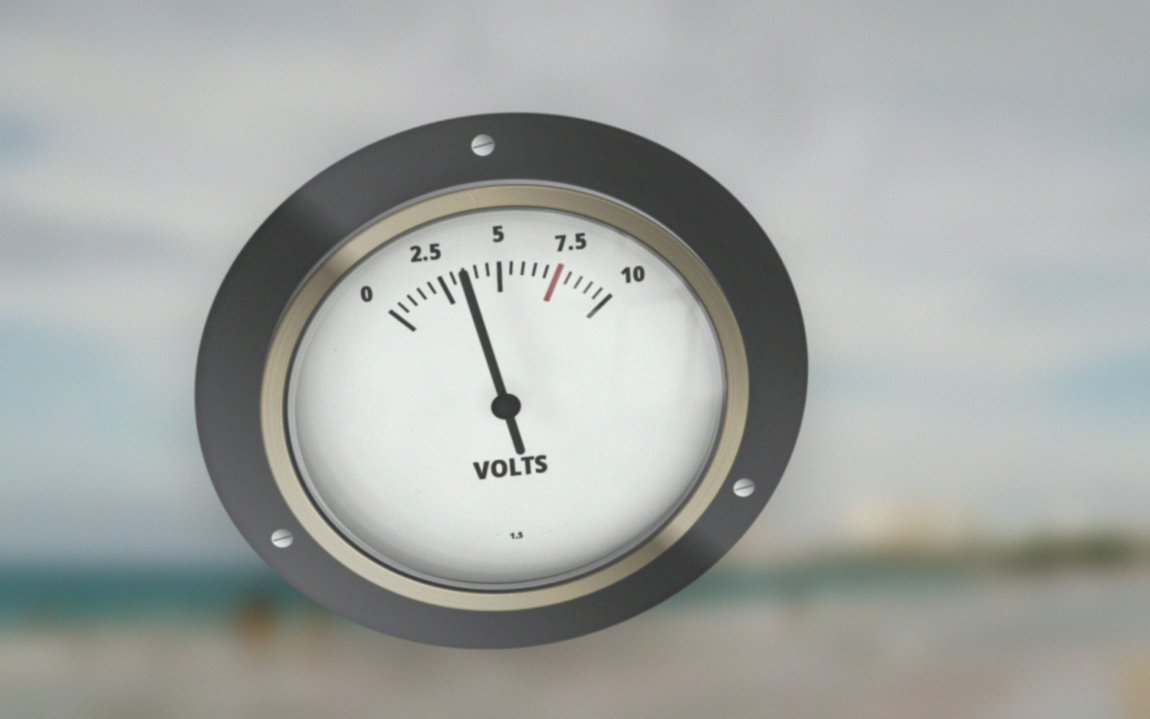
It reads 3.5
